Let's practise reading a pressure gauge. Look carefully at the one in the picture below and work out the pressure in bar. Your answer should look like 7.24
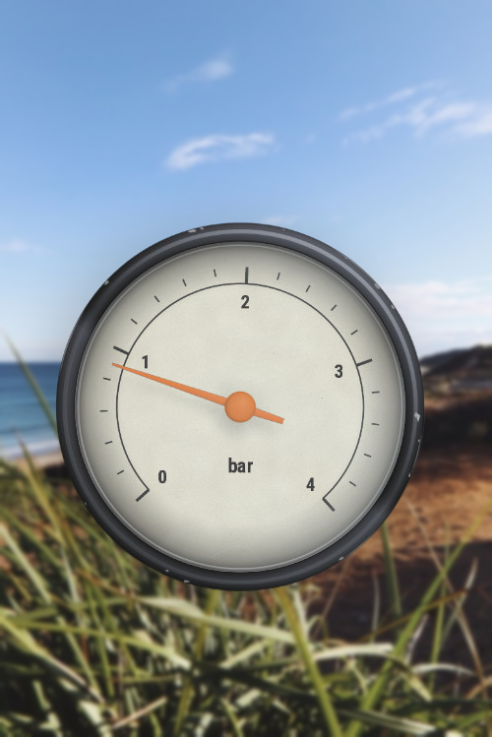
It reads 0.9
